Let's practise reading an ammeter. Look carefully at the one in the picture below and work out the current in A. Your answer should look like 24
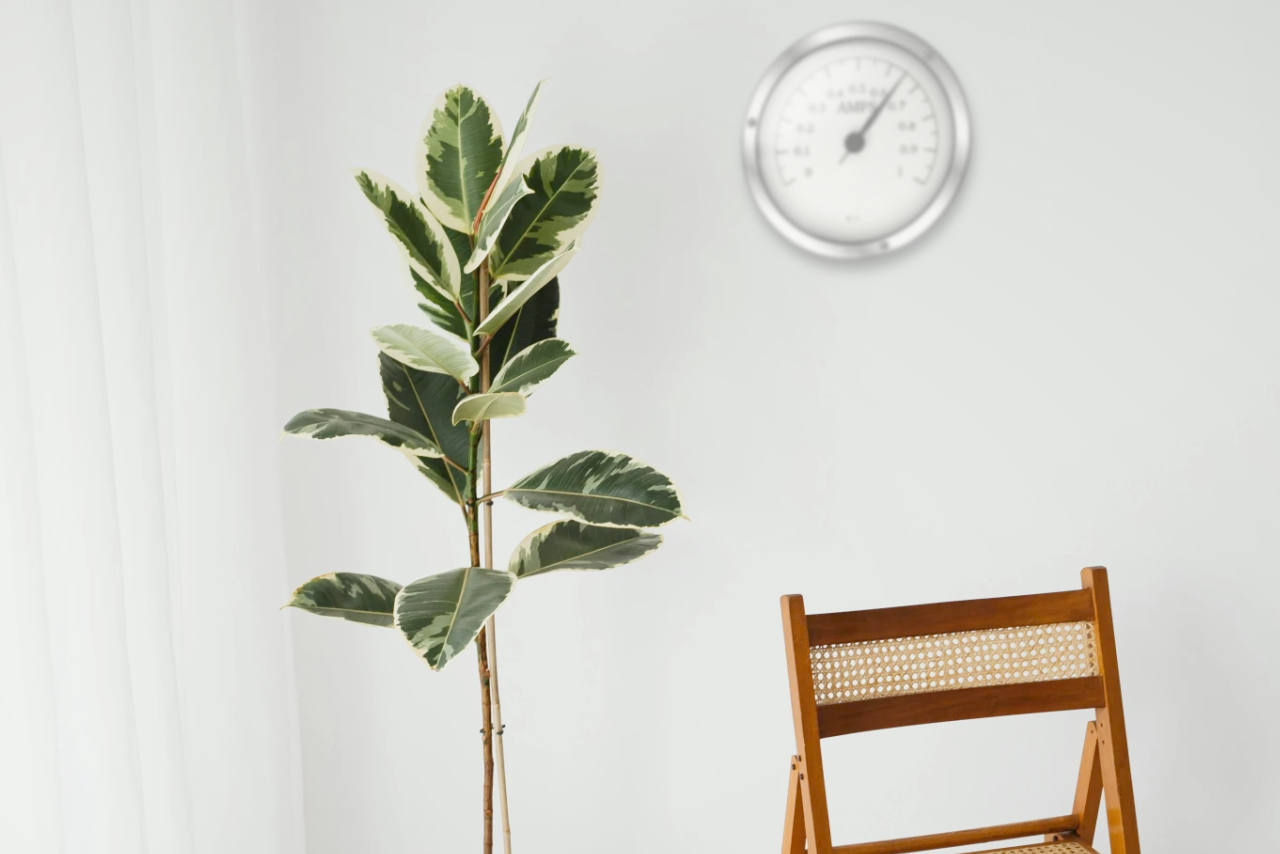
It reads 0.65
